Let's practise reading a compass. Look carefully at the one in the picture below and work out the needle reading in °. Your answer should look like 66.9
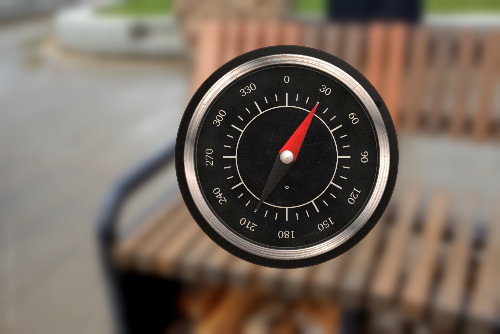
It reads 30
